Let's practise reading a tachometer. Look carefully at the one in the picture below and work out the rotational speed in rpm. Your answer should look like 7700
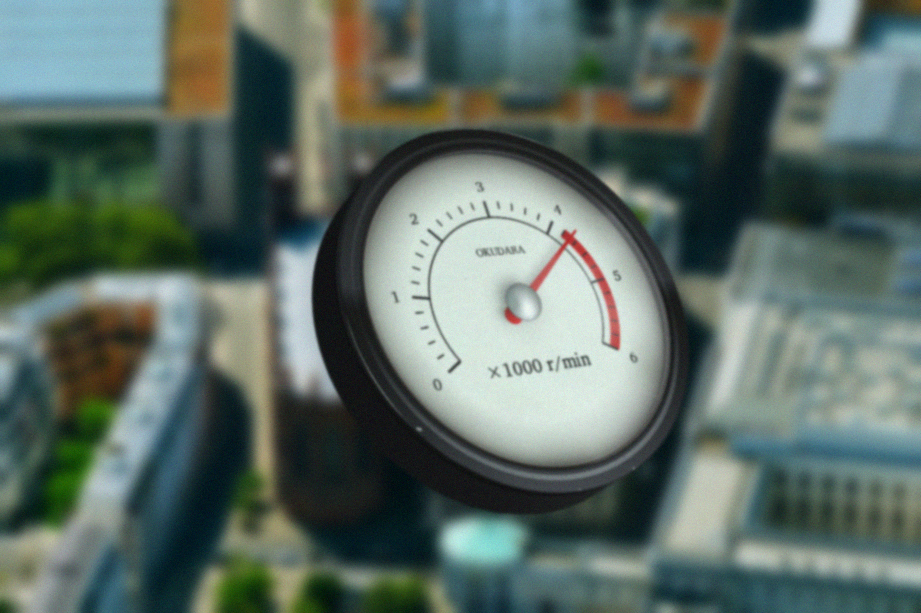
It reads 4300
